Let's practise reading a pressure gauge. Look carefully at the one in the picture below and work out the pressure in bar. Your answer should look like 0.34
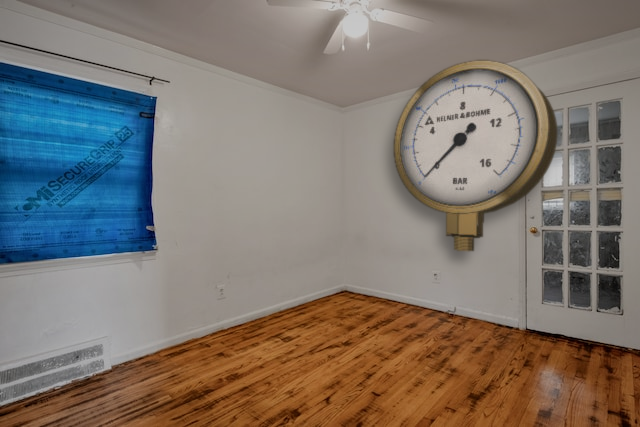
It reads 0
